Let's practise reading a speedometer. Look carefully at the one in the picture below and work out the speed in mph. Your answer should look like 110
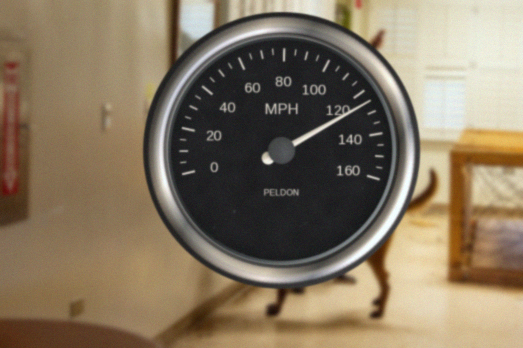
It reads 125
